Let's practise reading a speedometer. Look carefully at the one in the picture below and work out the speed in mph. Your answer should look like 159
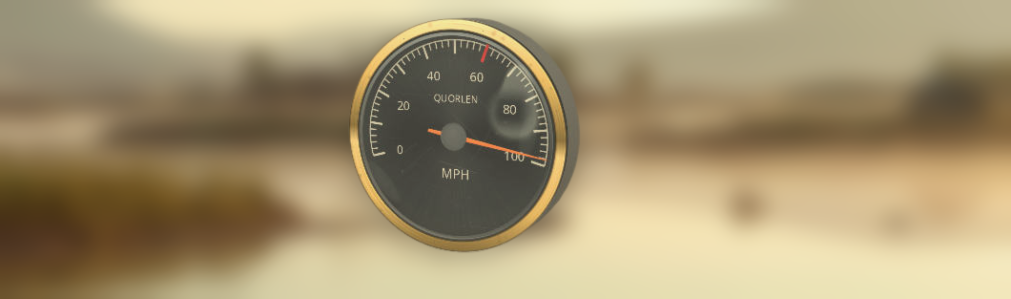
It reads 98
